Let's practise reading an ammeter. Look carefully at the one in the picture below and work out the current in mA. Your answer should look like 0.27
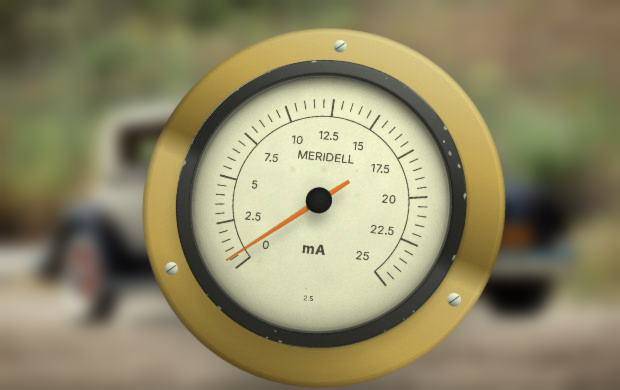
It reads 0.5
